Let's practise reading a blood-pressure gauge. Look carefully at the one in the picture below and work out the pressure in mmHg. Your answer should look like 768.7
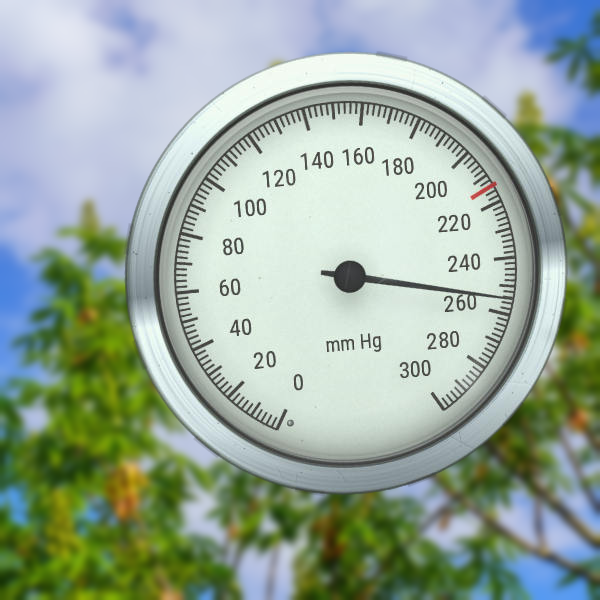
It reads 254
